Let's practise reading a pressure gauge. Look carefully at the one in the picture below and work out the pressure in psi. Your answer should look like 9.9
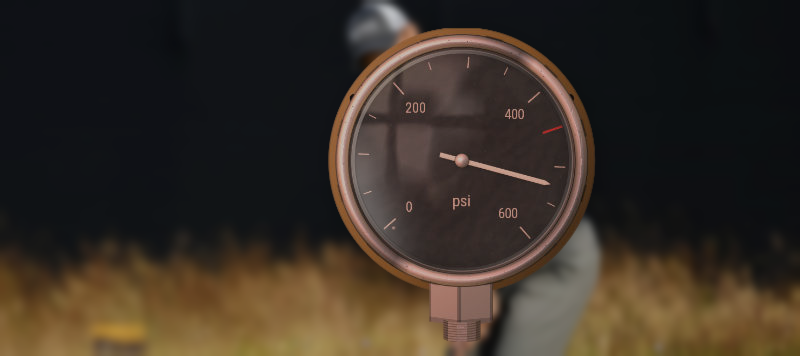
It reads 525
